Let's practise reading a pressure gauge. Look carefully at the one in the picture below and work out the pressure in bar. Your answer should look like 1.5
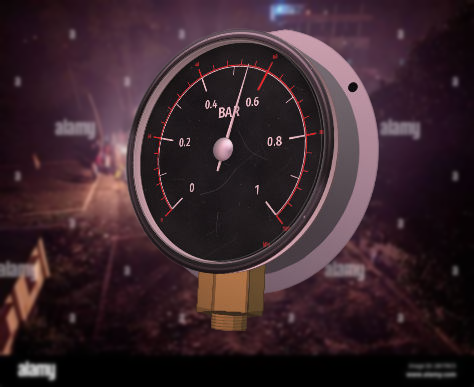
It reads 0.55
